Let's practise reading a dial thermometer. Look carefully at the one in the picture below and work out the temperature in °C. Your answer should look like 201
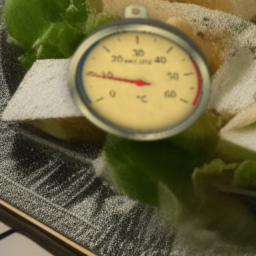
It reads 10
